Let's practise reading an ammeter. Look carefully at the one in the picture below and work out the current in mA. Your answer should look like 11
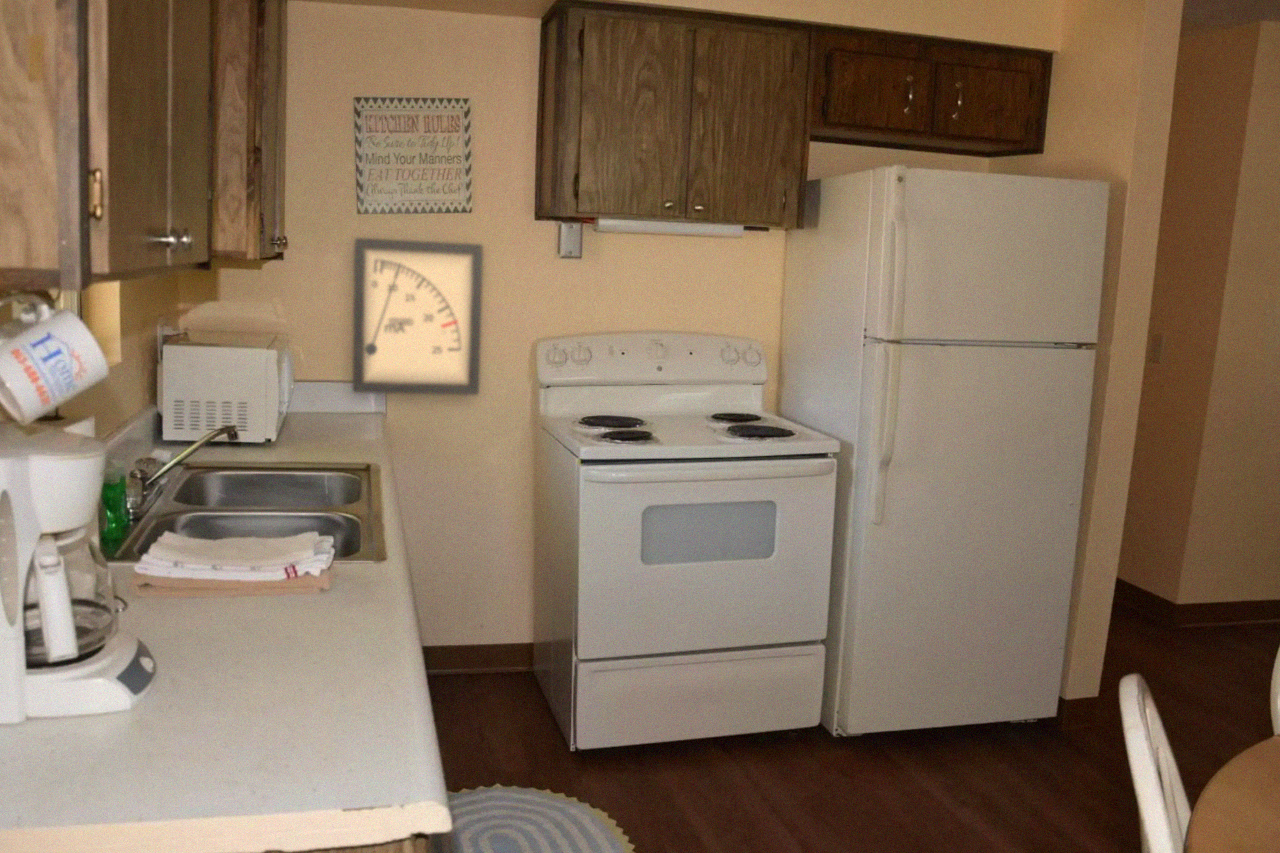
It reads 10
